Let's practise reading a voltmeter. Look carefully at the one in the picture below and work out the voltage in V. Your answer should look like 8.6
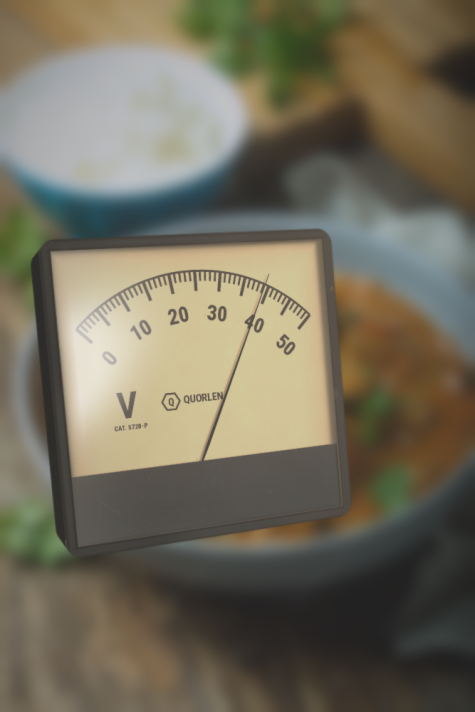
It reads 39
